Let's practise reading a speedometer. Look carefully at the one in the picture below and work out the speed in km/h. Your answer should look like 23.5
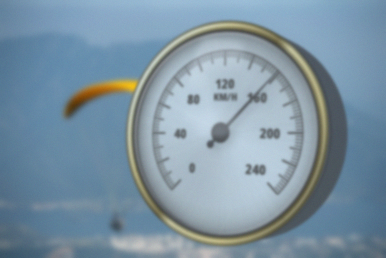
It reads 160
